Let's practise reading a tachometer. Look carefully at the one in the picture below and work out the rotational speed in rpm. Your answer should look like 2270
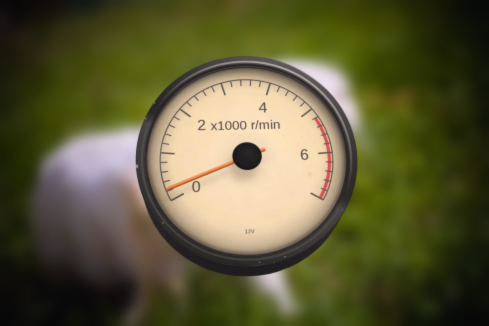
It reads 200
